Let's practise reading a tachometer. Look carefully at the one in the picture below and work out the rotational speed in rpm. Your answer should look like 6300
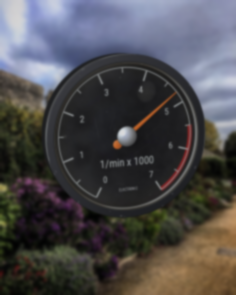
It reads 4750
